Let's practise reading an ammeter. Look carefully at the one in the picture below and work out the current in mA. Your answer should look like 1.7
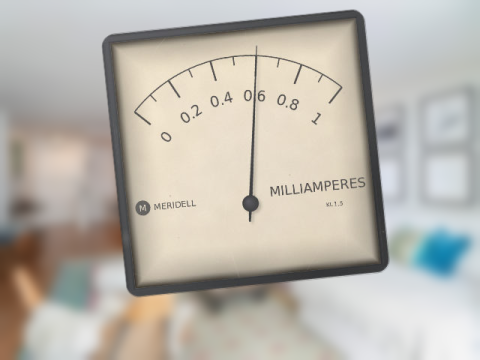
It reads 0.6
